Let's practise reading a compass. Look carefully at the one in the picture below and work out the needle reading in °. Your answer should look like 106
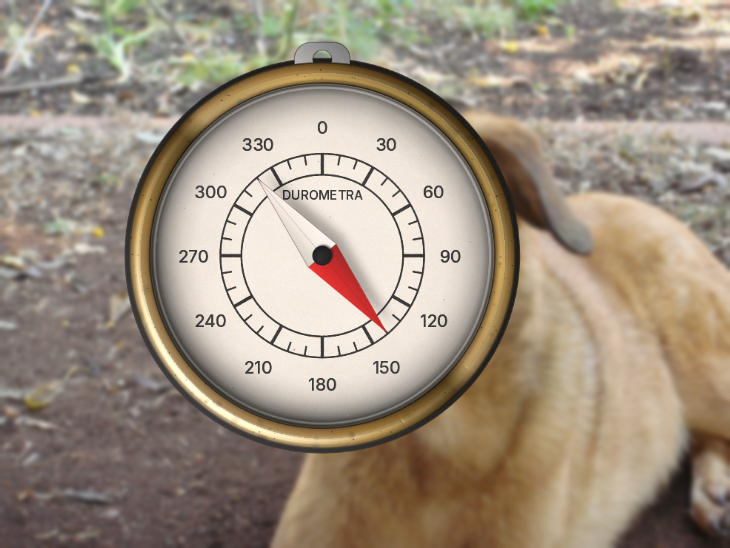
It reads 140
